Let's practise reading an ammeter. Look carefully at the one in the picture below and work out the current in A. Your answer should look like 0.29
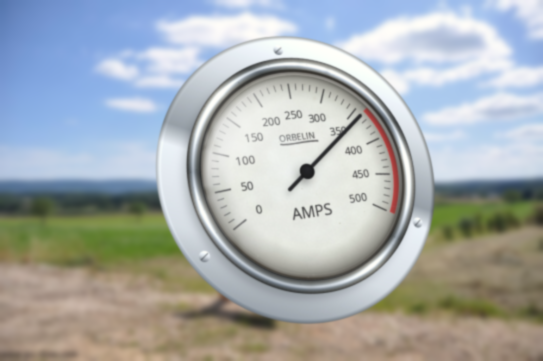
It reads 360
